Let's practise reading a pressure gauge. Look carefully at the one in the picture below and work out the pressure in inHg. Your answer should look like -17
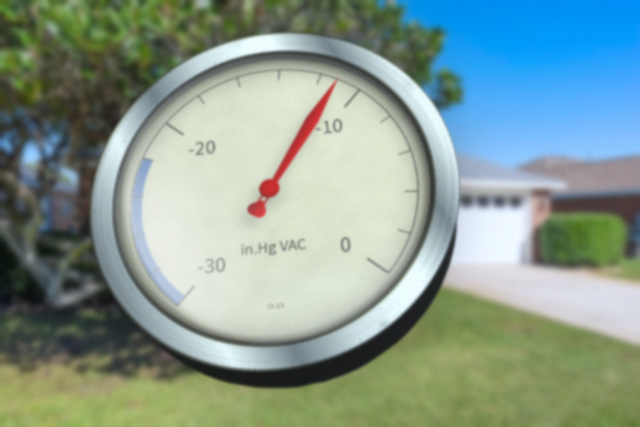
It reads -11
